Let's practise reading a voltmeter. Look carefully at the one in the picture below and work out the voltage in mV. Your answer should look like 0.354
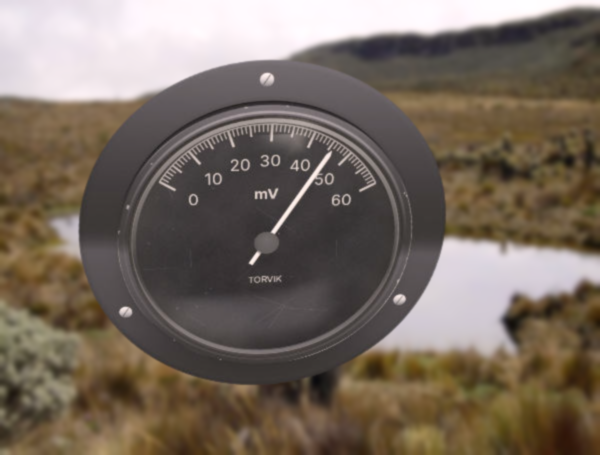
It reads 45
